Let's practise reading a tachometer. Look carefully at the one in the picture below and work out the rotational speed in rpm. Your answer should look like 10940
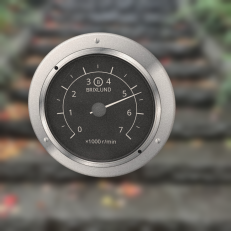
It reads 5250
